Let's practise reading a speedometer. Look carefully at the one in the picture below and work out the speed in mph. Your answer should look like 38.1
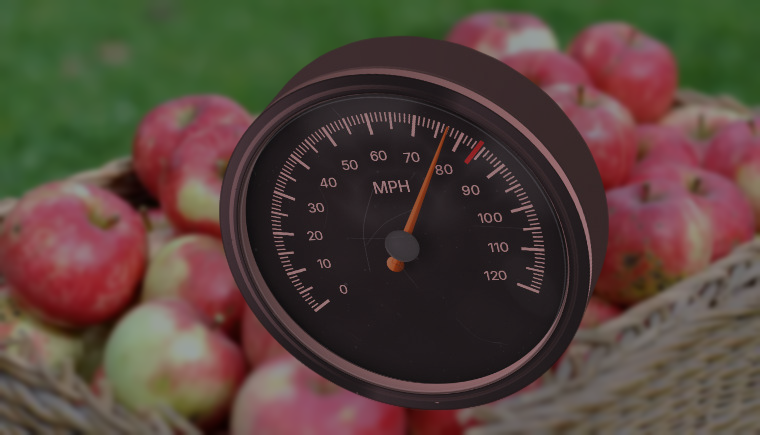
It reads 77
